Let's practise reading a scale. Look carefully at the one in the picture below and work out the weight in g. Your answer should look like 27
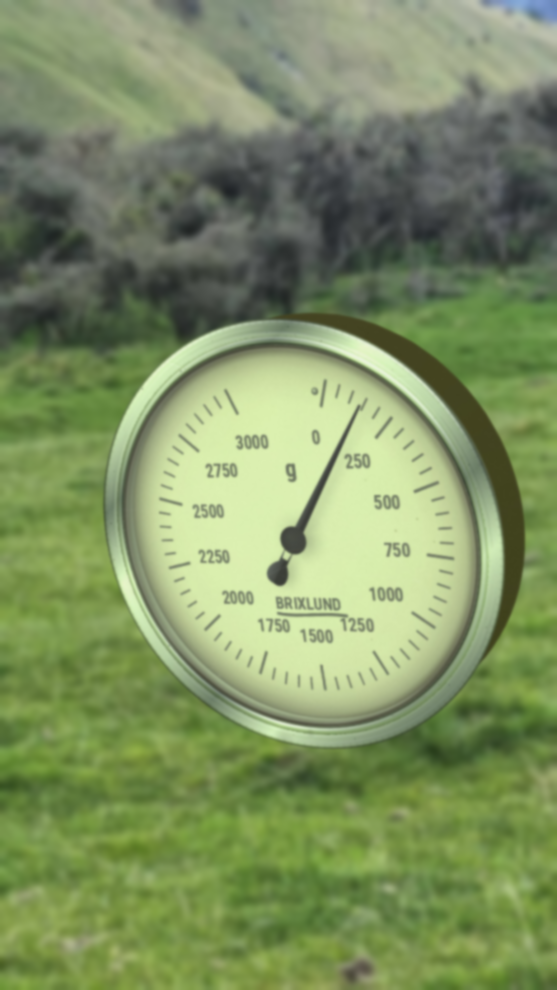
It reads 150
